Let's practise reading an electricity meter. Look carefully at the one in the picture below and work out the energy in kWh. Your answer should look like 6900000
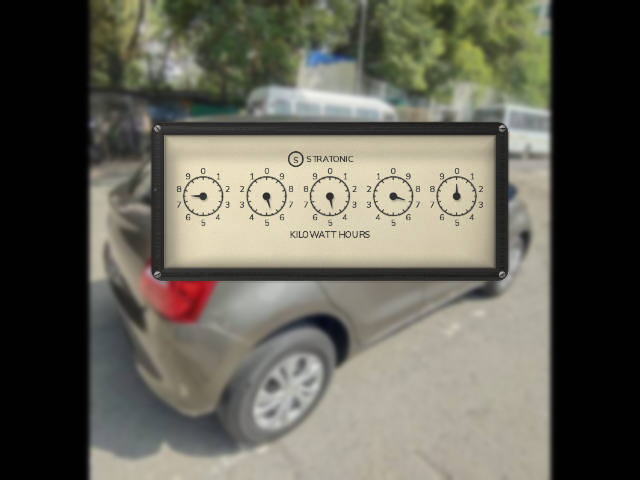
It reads 75470
